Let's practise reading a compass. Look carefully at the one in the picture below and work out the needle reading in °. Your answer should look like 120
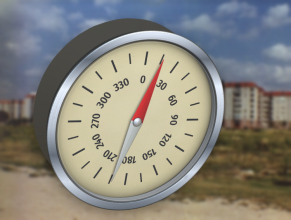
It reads 15
